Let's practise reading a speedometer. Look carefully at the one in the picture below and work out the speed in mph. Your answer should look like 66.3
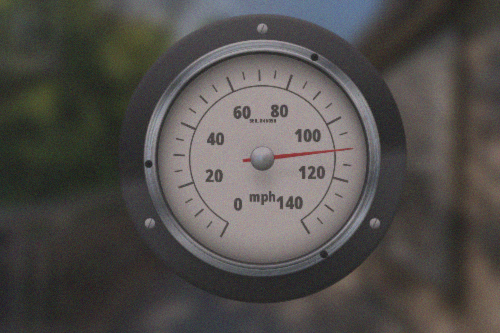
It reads 110
